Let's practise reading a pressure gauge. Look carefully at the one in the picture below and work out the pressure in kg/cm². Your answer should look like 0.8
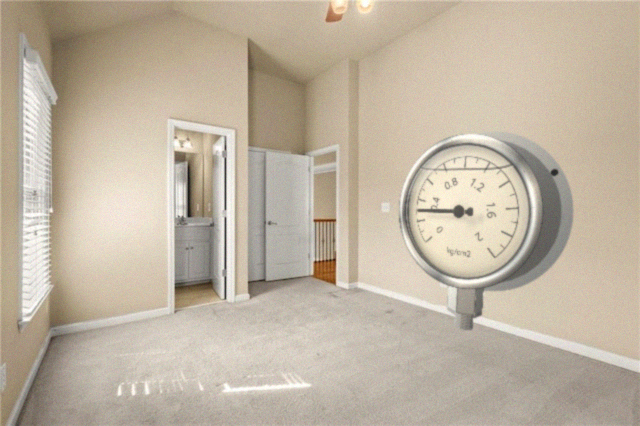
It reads 0.3
